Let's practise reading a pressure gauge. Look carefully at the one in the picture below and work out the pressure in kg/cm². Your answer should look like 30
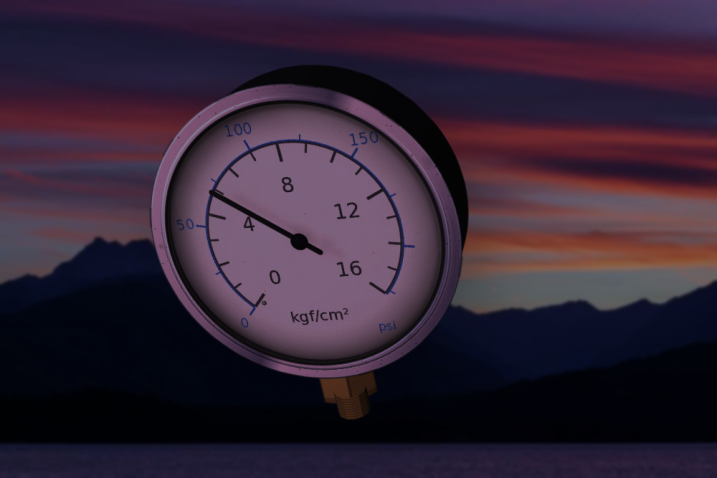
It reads 5
